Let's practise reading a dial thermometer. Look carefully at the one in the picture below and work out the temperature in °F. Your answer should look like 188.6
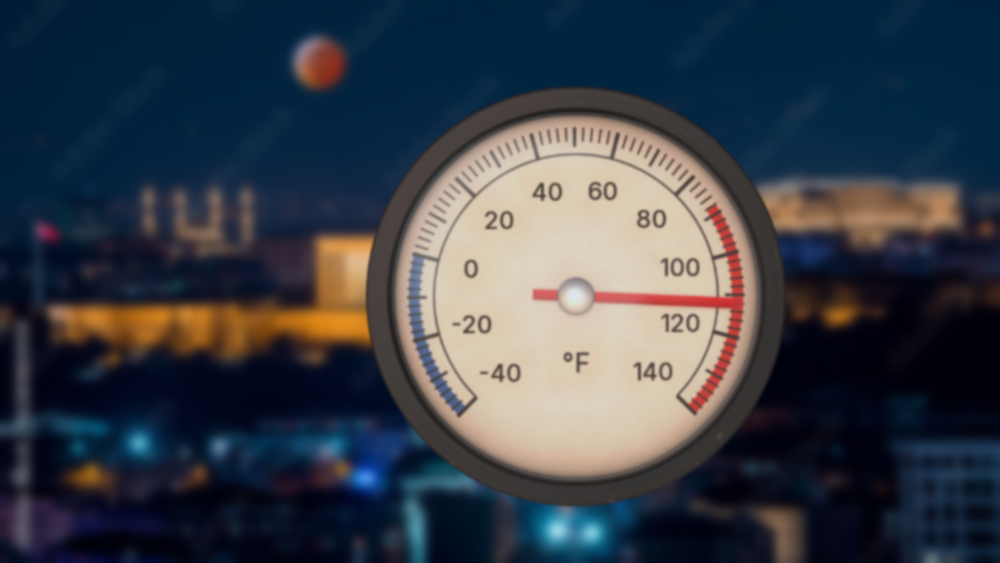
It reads 112
